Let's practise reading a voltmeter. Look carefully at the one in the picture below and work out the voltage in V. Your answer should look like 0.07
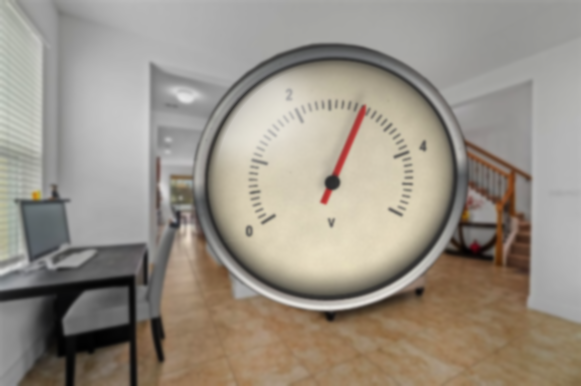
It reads 3
